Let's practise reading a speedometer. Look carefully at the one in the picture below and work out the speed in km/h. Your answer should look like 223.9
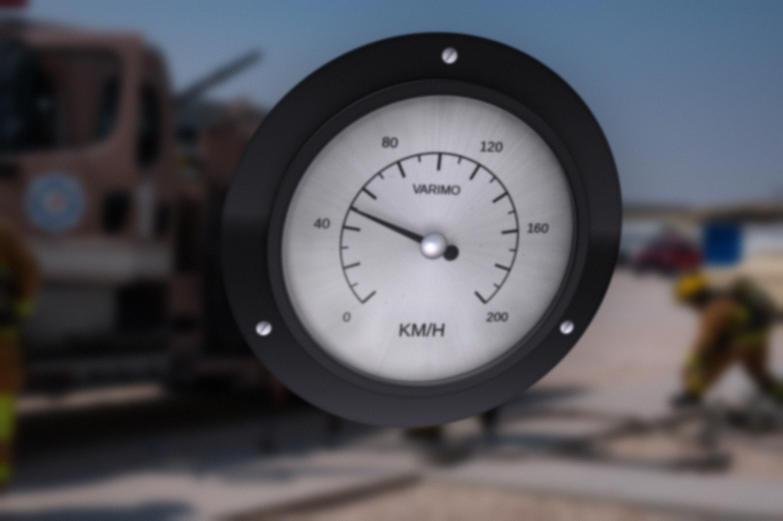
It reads 50
